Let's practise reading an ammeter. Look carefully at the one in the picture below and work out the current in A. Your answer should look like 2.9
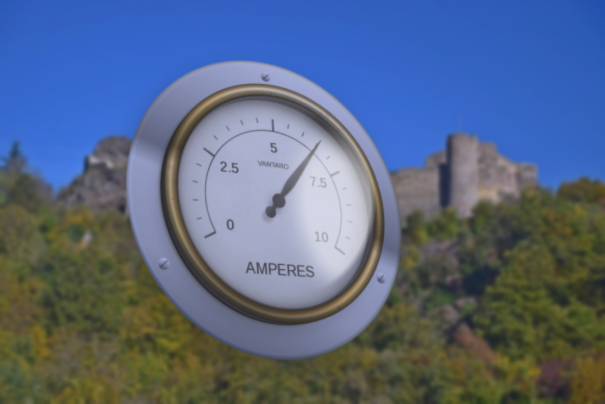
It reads 6.5
